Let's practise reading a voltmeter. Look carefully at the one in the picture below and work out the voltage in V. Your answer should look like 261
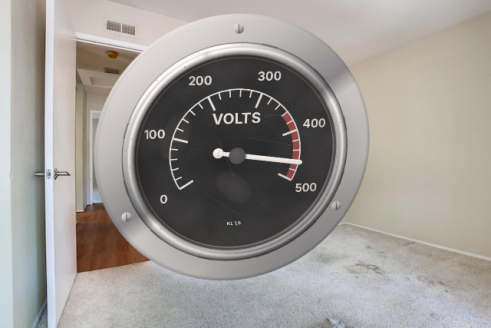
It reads 460
